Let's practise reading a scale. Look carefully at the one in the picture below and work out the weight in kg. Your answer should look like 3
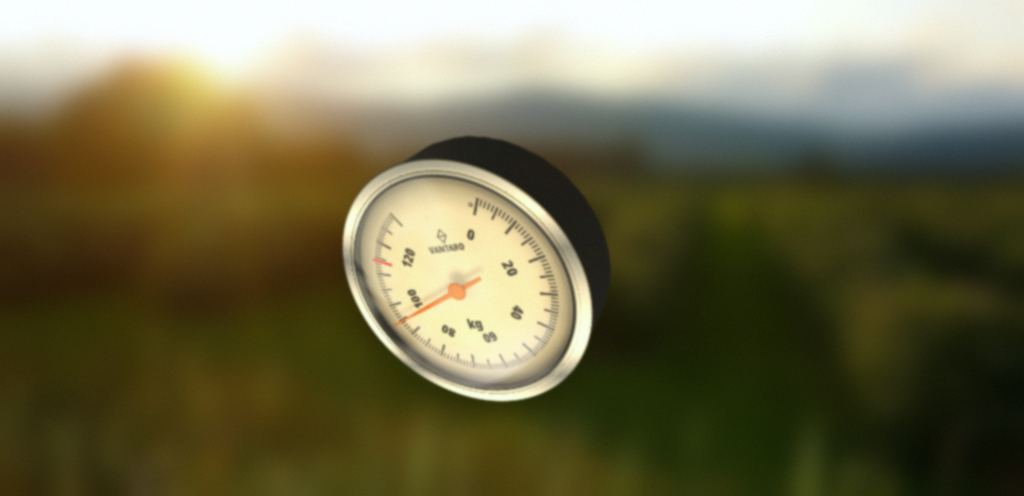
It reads 95
